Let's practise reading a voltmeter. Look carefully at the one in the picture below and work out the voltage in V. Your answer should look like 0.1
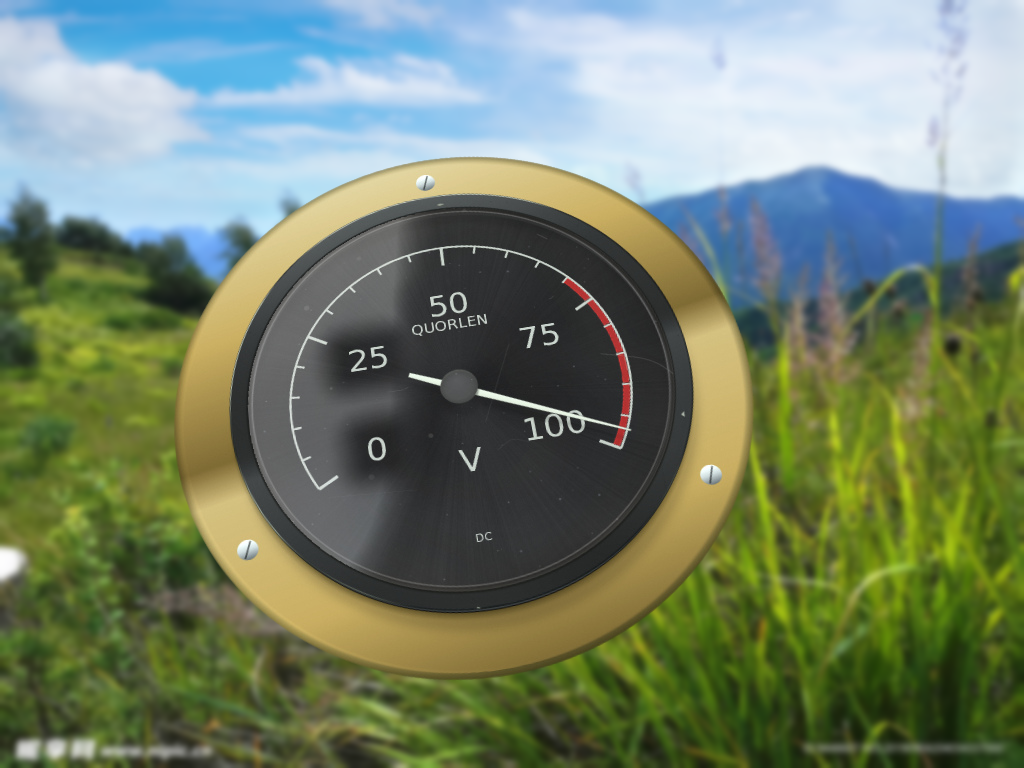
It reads 97.5
